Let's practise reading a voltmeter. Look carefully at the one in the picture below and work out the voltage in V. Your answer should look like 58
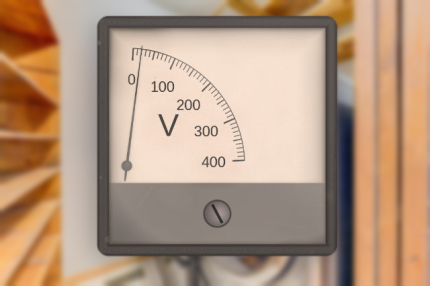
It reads 20
